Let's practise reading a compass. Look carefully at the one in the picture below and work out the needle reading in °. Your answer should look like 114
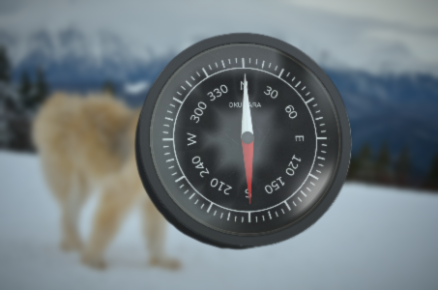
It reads 180
